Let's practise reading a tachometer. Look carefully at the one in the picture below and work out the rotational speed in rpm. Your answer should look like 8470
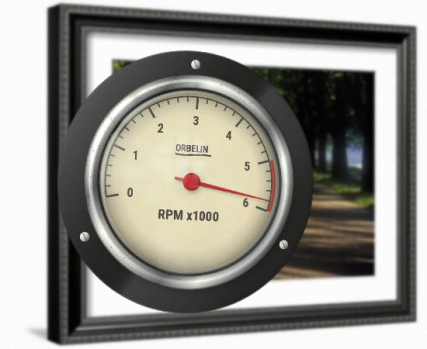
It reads 5800
